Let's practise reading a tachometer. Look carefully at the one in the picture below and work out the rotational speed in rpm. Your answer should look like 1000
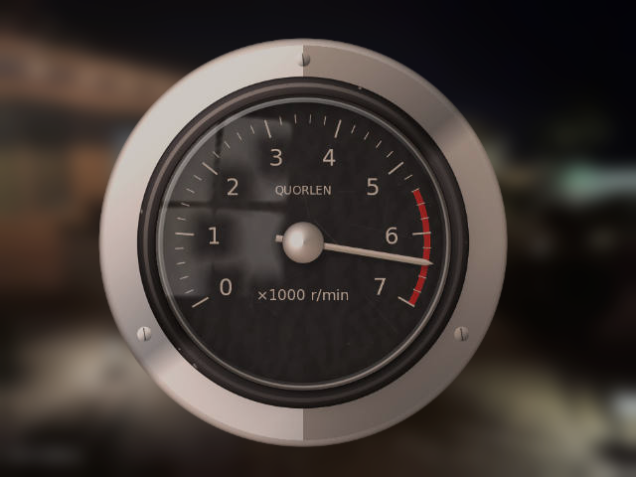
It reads 6400
